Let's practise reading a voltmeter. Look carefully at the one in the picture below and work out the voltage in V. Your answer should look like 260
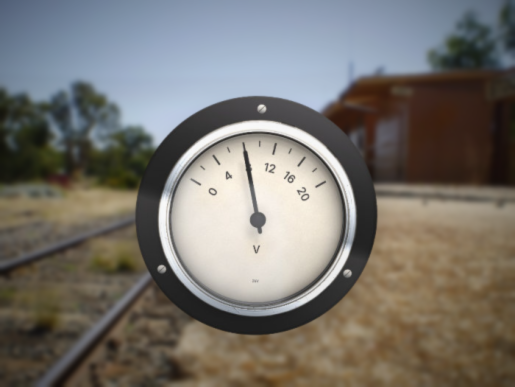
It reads 8
